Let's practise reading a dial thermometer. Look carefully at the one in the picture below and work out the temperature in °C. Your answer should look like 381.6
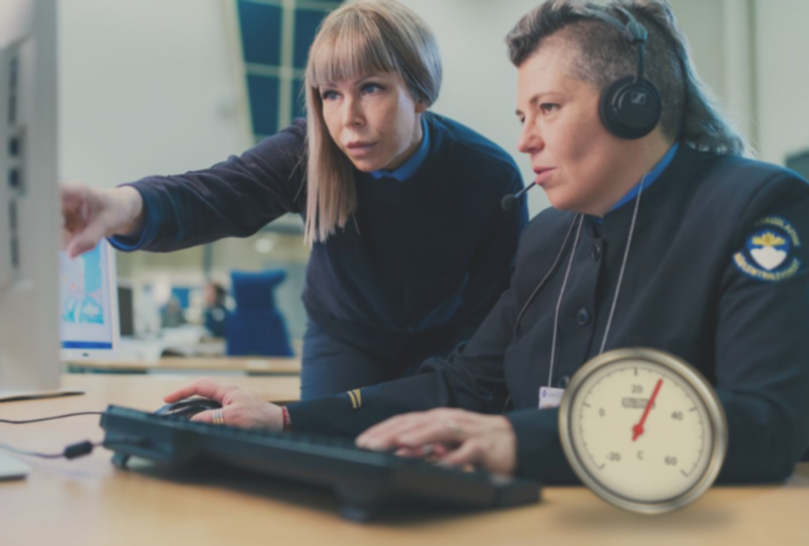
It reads 28
